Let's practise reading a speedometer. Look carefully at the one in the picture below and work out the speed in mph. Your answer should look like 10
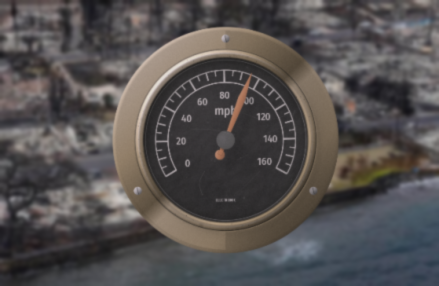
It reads 95
